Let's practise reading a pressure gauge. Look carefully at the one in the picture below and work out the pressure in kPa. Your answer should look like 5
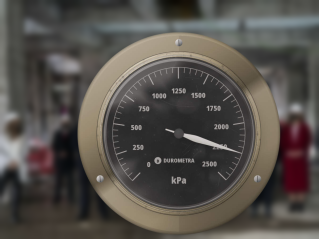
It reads 2250
